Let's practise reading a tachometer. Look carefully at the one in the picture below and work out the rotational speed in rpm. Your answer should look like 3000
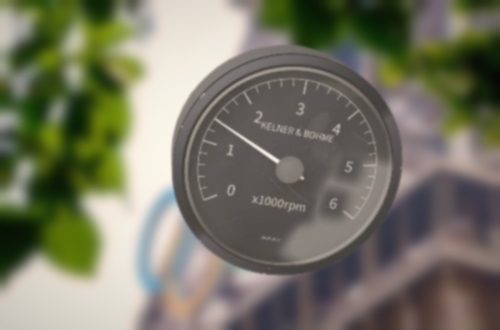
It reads 1400
